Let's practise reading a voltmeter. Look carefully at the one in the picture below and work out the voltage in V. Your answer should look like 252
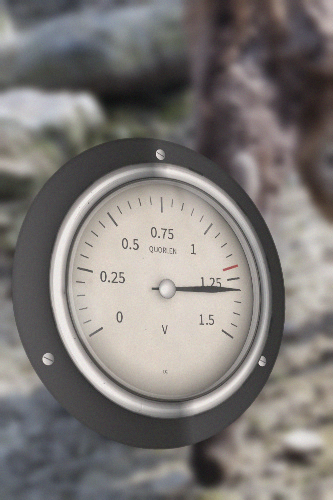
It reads 1.3
